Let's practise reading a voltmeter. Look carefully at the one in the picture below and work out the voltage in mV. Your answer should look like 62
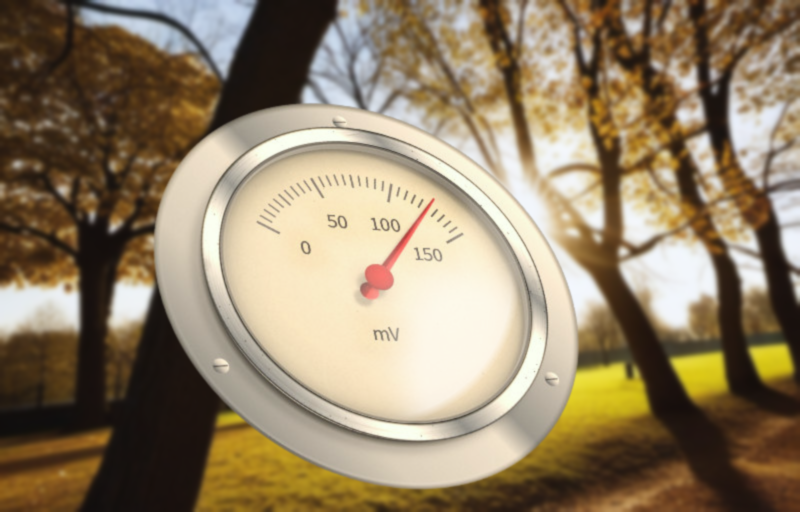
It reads 125
